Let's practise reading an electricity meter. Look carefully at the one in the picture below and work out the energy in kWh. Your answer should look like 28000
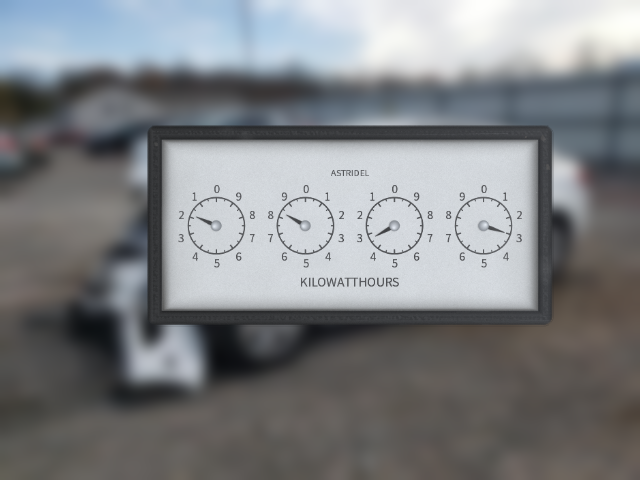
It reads 1833
